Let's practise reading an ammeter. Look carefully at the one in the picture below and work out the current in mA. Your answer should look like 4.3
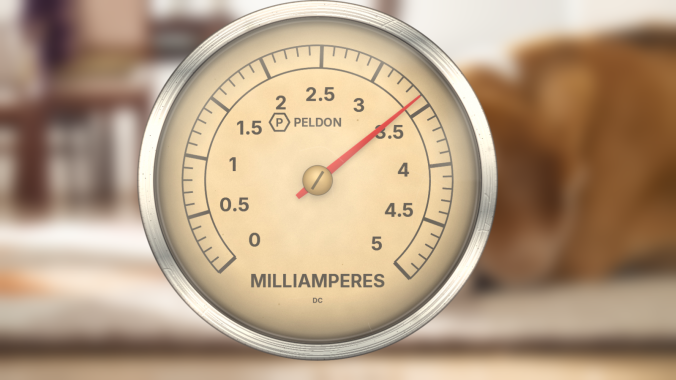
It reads 3.4
